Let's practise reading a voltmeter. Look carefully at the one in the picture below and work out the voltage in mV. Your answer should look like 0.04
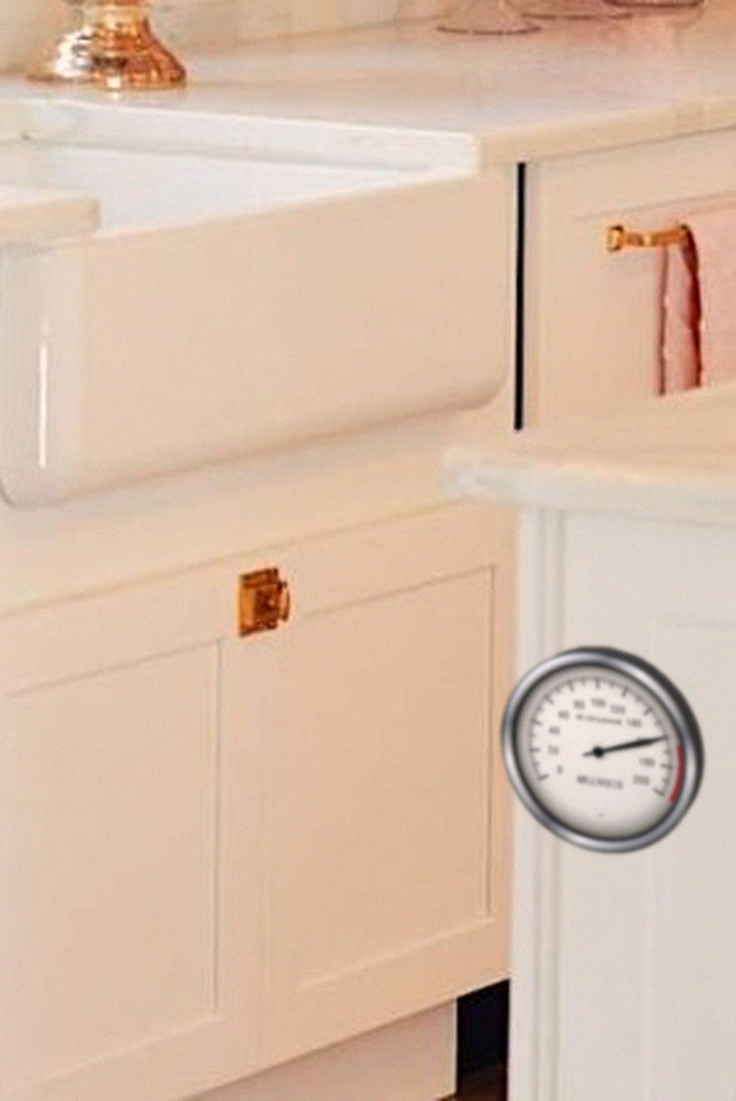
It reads 160
